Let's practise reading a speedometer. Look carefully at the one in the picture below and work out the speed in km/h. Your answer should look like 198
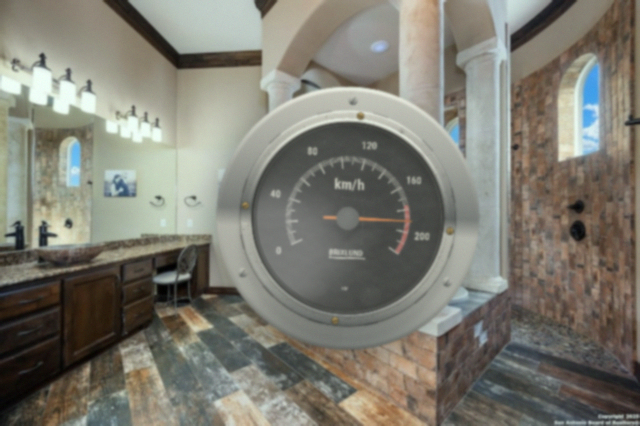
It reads 190
